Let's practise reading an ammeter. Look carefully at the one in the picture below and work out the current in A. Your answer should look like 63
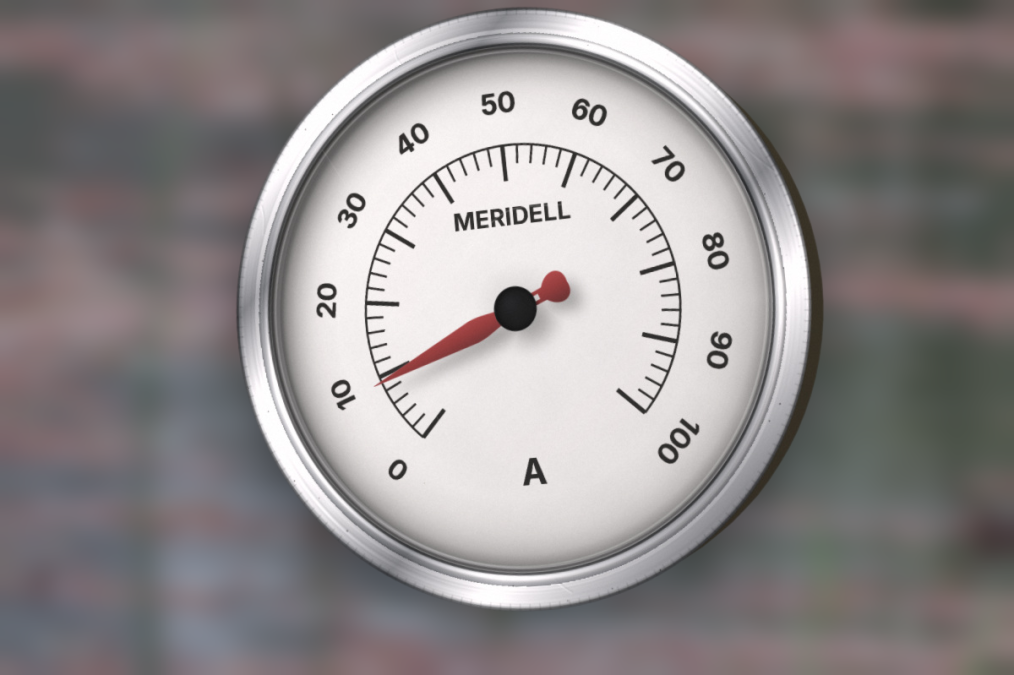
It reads 9
